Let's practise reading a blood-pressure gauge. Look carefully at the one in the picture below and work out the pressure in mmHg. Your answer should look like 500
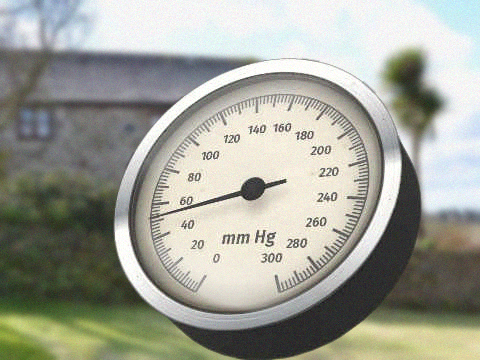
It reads 50
